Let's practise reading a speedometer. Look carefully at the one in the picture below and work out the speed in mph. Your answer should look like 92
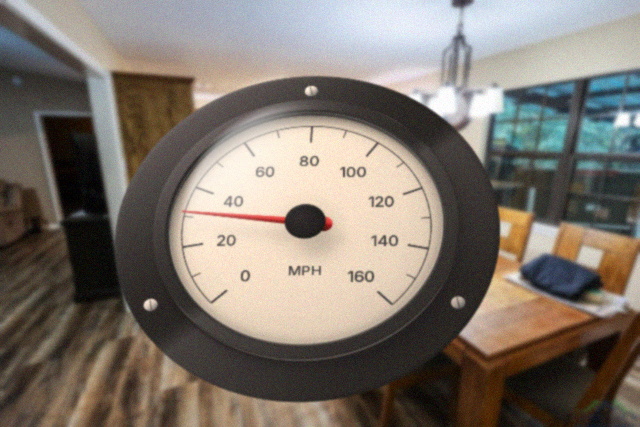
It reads 30
